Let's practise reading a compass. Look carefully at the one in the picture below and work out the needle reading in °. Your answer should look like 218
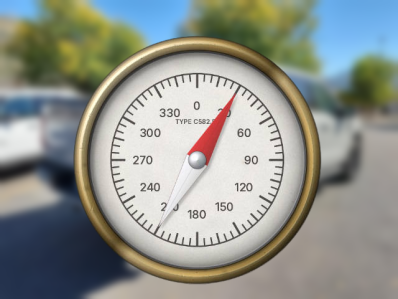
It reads 30
